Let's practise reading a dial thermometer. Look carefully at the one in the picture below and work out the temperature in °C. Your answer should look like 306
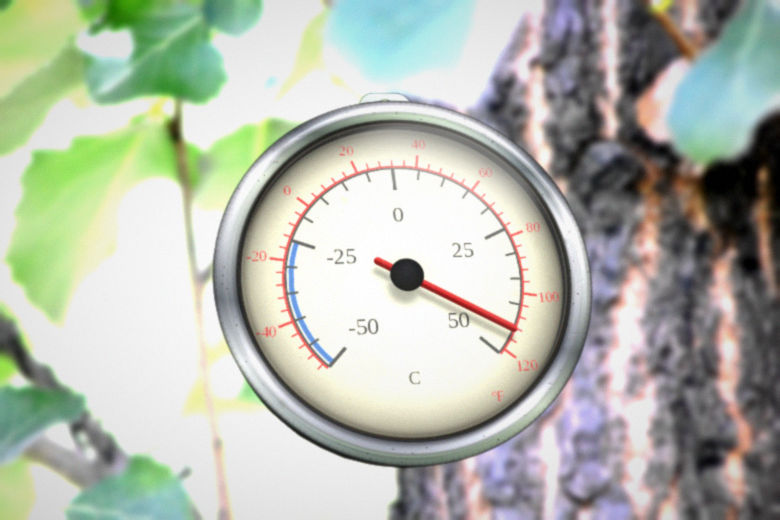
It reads 45
